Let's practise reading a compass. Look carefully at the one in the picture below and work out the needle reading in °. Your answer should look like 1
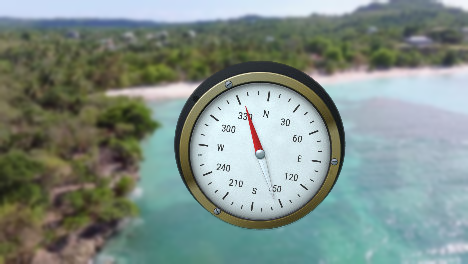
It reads 335
